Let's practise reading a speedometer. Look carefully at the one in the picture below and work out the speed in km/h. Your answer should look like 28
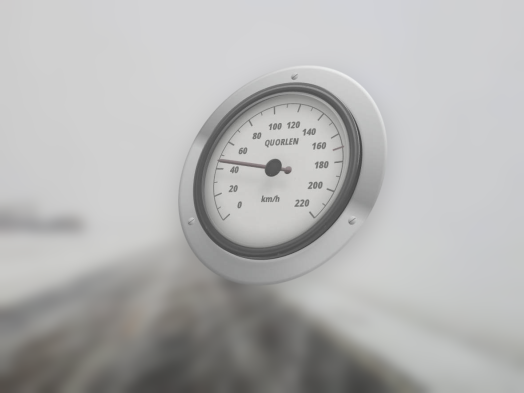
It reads 45
